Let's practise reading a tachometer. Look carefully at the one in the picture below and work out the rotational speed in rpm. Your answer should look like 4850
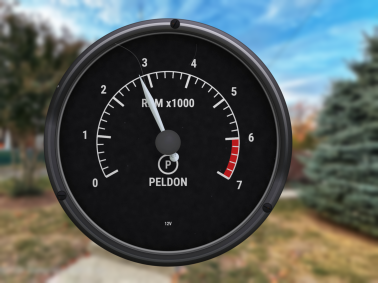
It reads 2800
